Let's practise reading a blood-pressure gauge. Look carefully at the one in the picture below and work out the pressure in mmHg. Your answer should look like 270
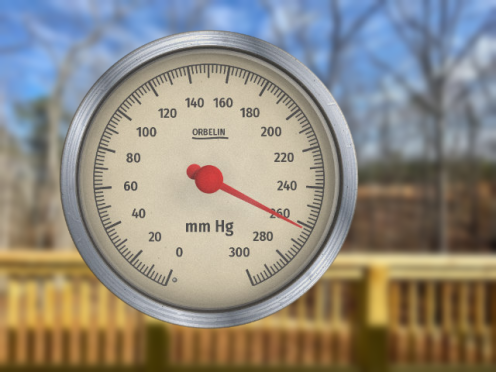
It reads 262
